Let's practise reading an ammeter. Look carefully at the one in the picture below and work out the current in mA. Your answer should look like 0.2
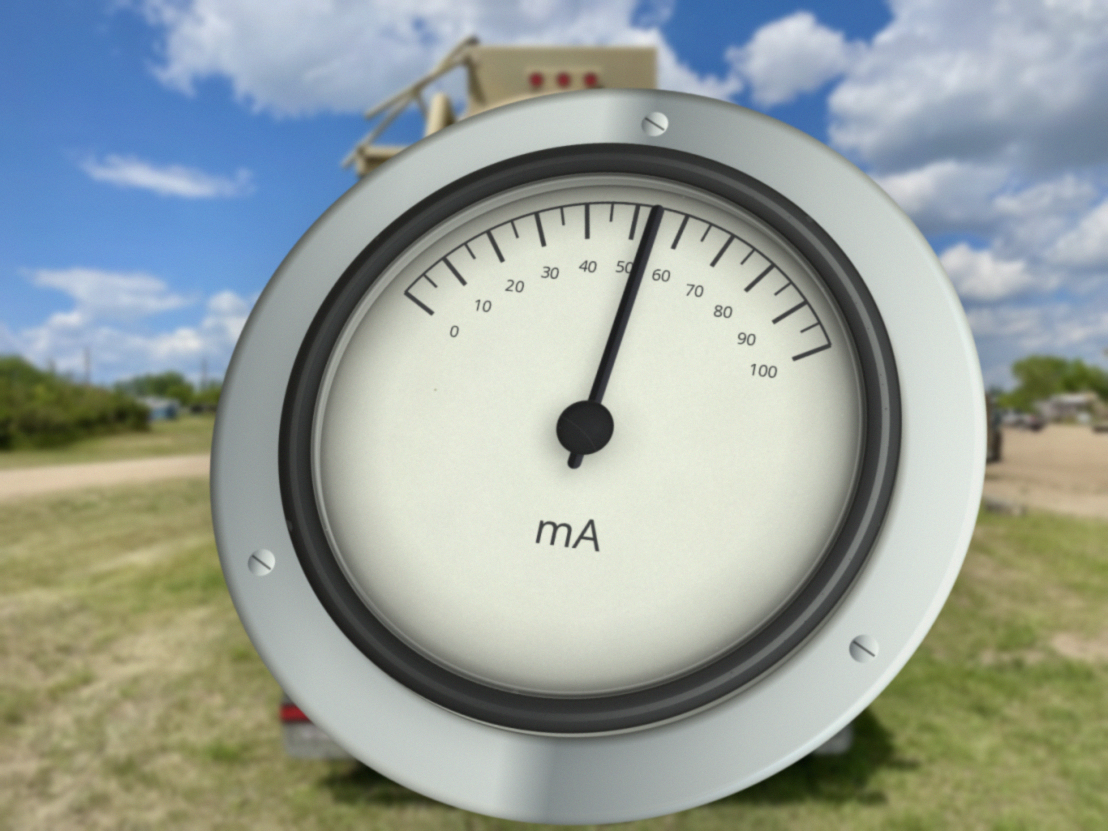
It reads 55
